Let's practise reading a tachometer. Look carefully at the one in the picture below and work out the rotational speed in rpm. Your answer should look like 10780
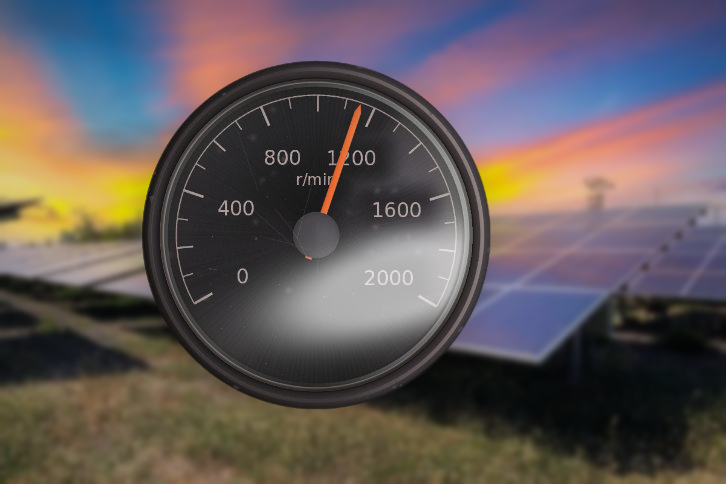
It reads 1150
